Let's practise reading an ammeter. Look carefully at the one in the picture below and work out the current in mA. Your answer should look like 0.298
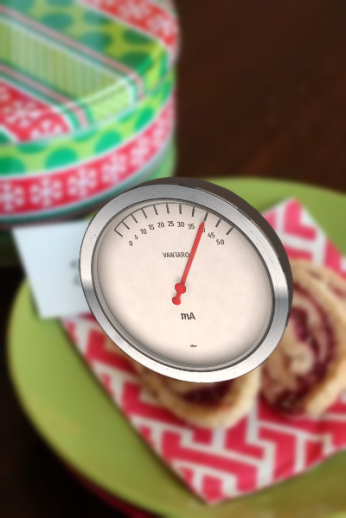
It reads 40
